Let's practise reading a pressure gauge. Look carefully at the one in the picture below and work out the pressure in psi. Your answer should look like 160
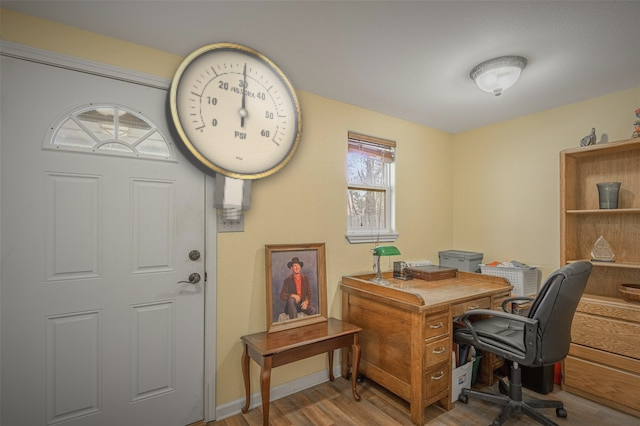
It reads 30
